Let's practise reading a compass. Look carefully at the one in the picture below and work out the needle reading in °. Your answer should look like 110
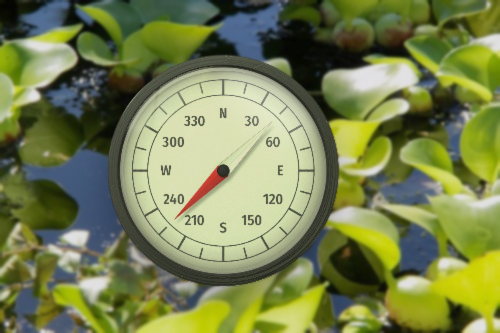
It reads 225
